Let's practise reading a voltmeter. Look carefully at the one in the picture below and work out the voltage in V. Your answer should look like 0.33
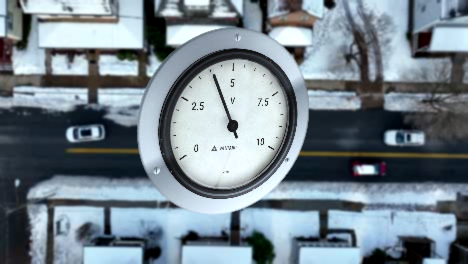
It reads 4
